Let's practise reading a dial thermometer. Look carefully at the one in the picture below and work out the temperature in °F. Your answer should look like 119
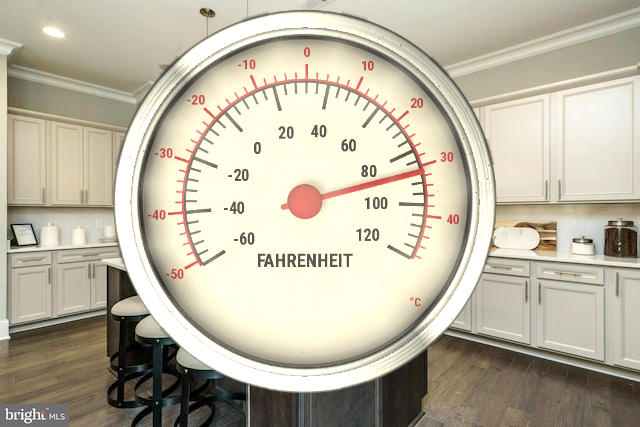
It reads 88
